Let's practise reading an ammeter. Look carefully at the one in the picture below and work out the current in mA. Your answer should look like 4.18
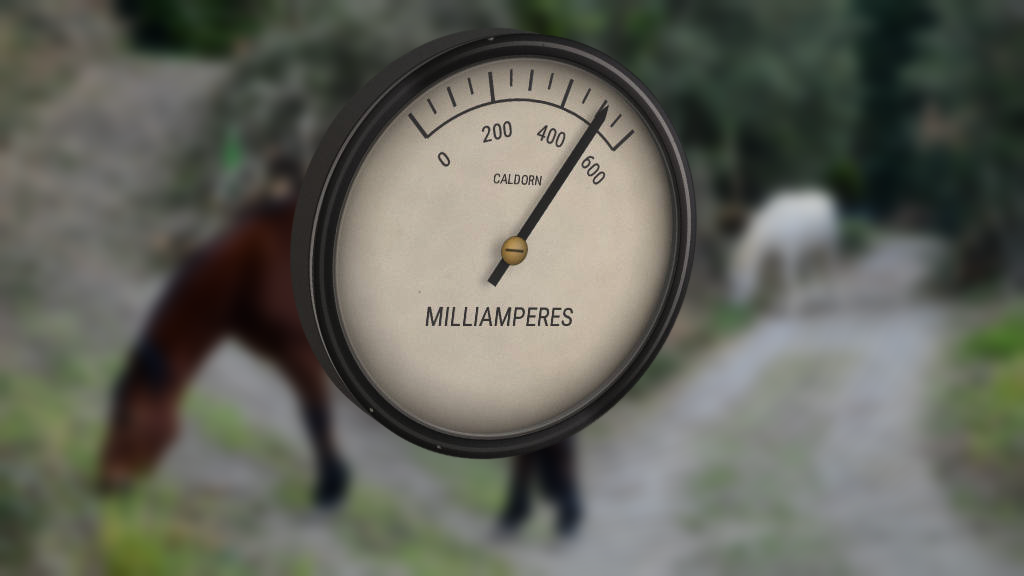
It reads 500
